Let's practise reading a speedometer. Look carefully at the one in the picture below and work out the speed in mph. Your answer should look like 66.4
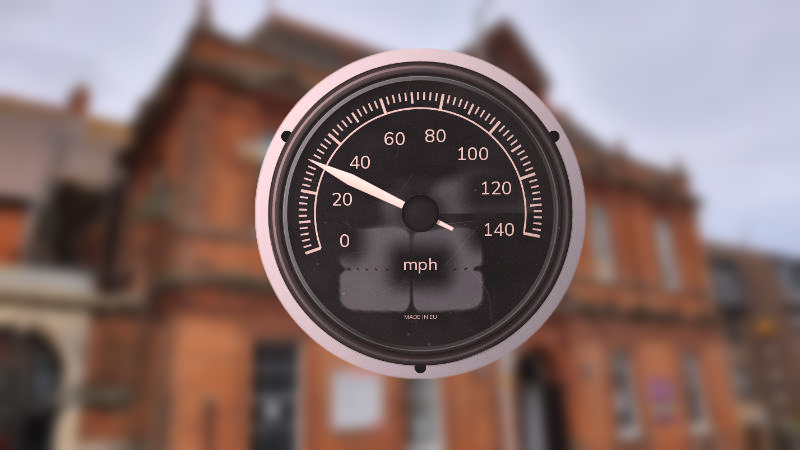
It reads 30
